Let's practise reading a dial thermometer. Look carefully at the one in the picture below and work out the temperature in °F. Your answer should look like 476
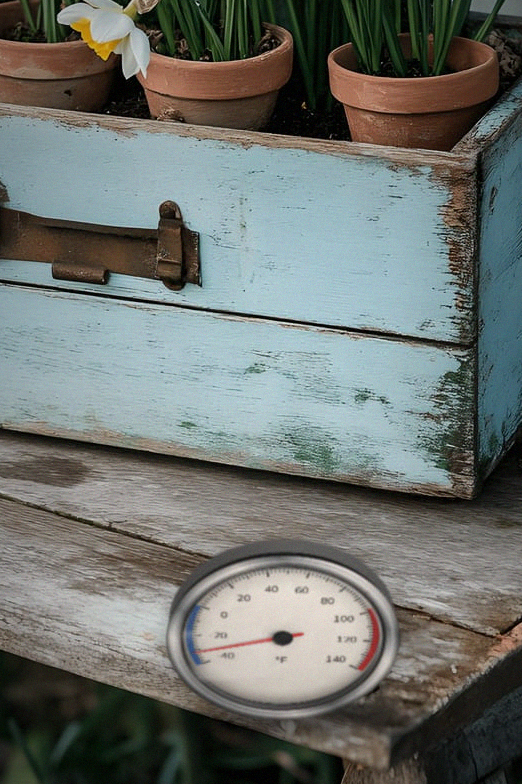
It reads -30
